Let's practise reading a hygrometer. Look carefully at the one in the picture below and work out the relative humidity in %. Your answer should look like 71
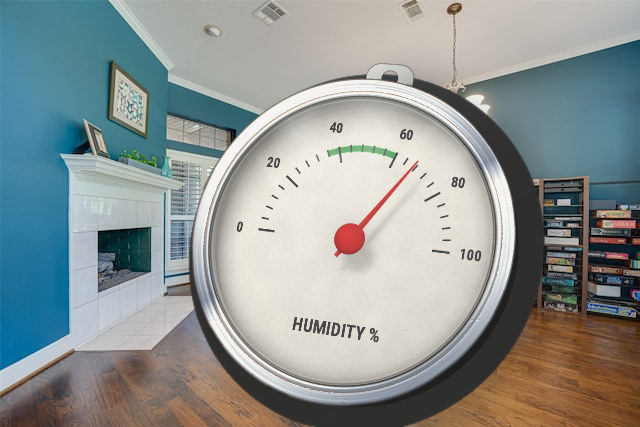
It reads 68
